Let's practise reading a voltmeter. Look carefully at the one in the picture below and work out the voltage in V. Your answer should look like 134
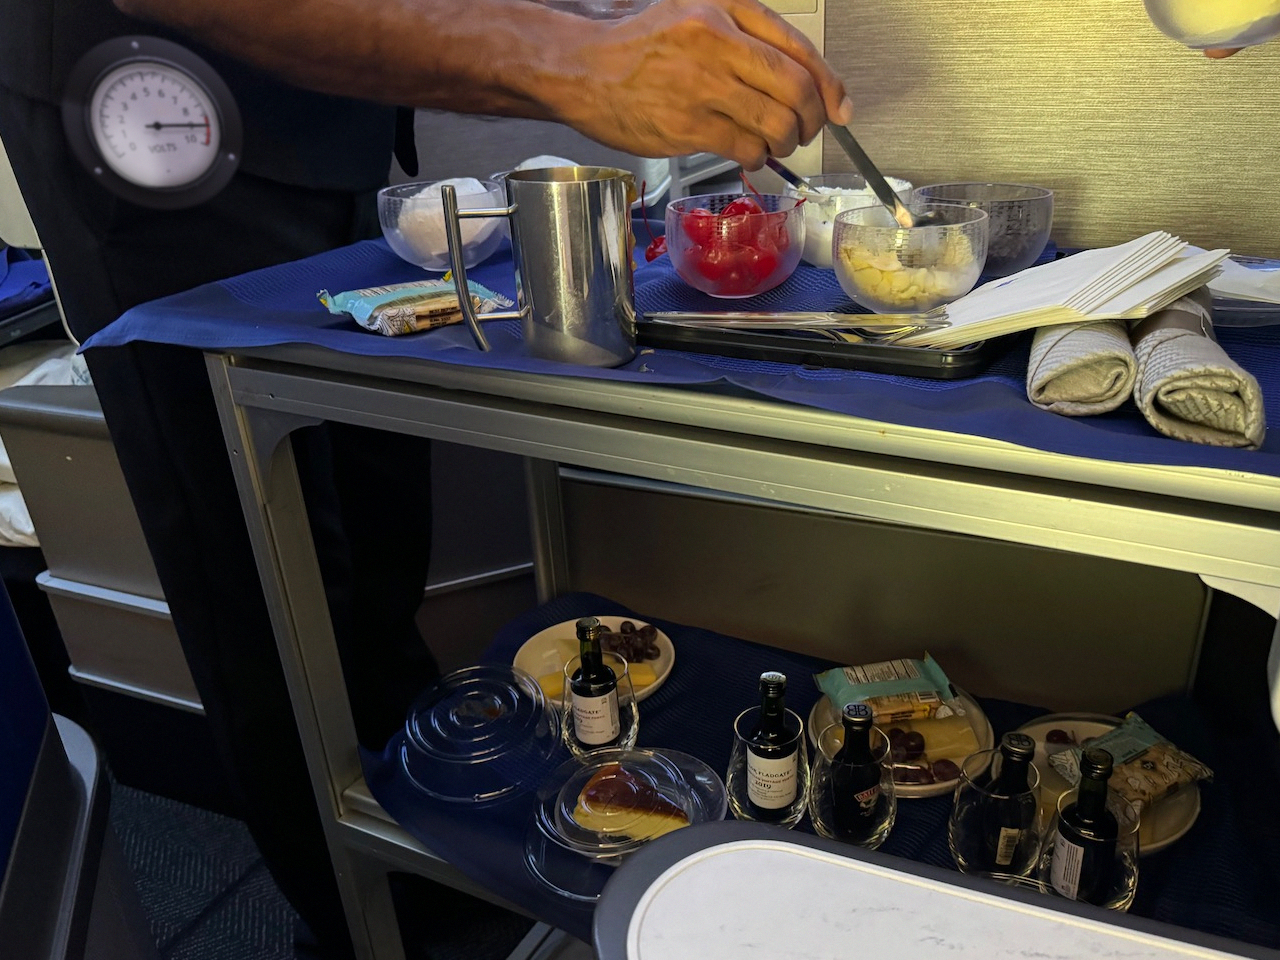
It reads 9
